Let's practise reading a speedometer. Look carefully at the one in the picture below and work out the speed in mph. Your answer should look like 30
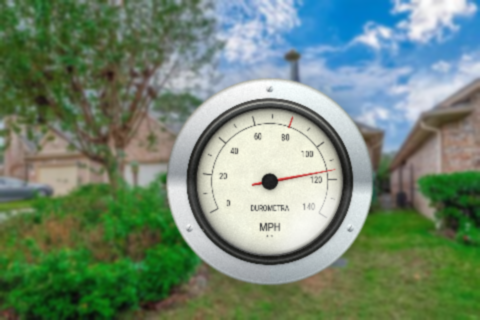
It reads 115
